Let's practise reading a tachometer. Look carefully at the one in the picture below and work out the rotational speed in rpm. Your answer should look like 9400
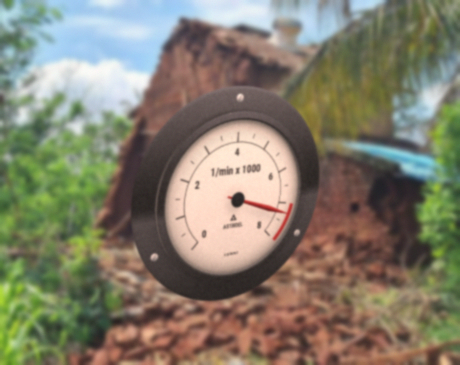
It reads 7250
